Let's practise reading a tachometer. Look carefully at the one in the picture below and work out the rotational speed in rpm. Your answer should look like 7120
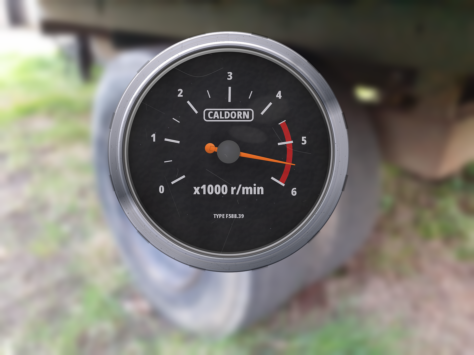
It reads 5500
